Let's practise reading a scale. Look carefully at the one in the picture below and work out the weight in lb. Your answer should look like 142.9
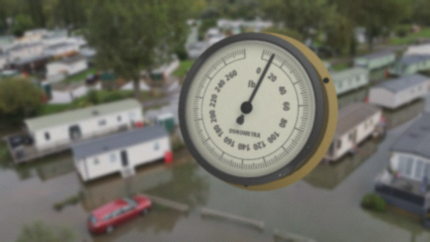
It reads 10
